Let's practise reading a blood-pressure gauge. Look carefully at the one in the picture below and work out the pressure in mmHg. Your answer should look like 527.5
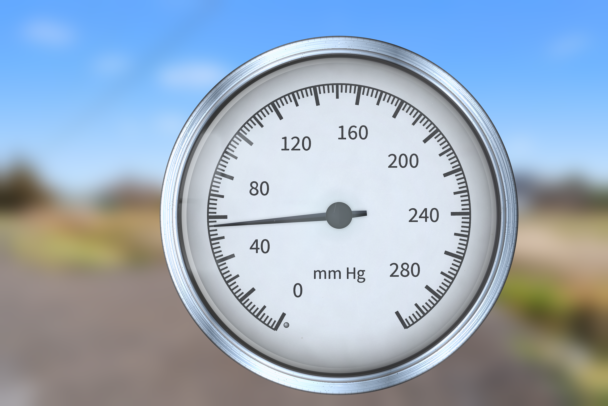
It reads 56
